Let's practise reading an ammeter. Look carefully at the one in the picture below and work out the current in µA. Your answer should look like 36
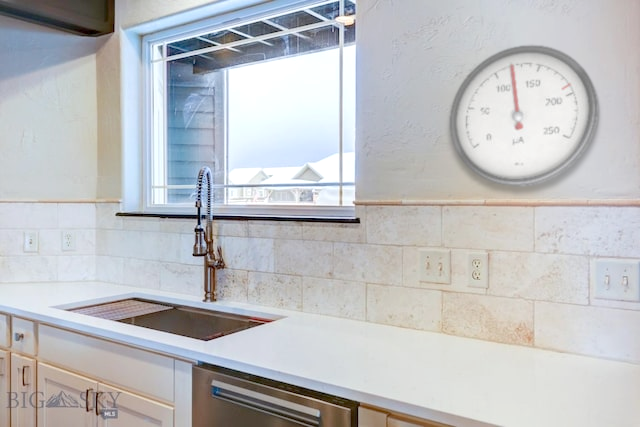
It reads 120
